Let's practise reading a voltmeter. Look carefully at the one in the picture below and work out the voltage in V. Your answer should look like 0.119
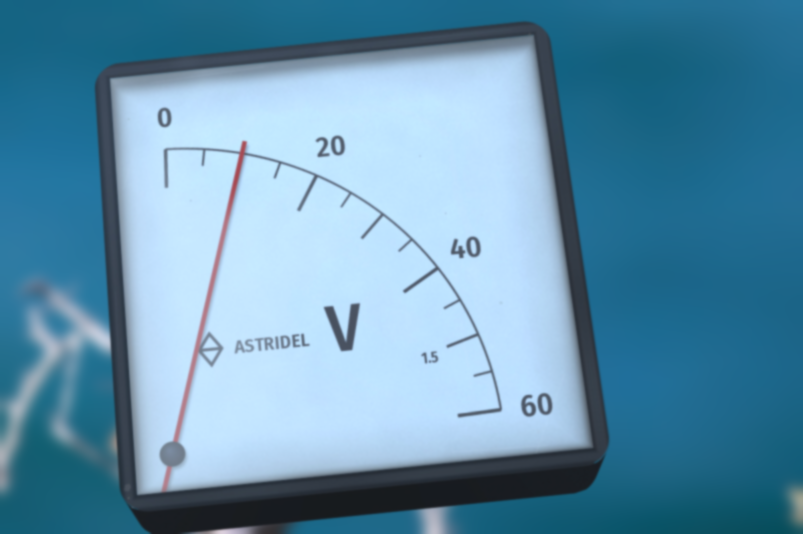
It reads 10
